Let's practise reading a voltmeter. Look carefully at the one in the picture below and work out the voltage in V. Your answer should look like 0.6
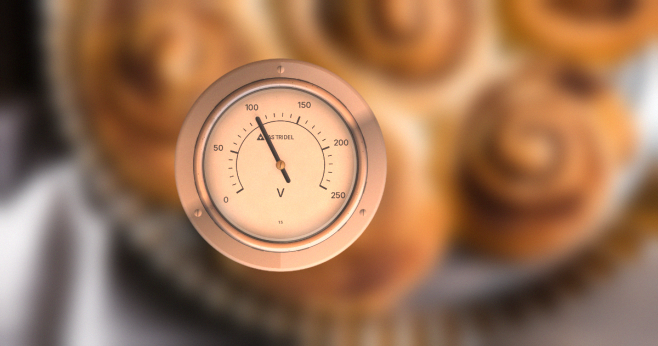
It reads 100
